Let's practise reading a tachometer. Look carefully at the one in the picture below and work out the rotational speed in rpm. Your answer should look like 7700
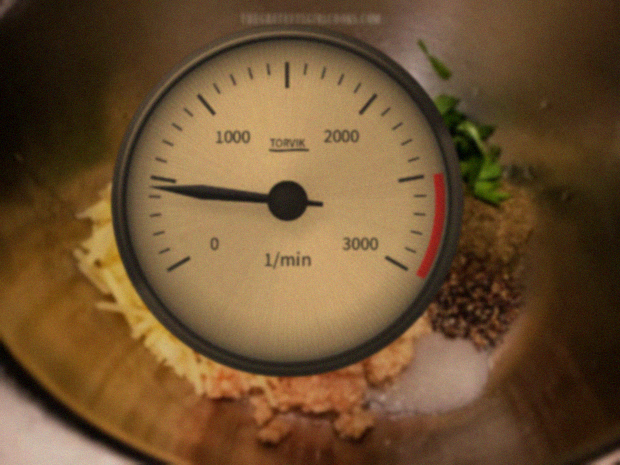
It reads 450
